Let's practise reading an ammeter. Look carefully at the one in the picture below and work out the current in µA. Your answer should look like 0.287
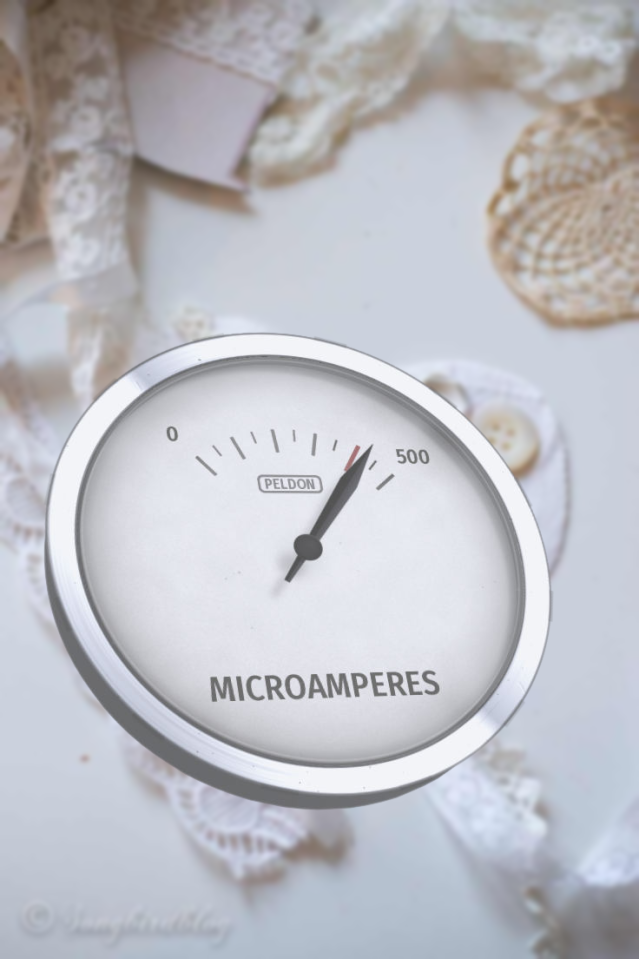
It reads 425
